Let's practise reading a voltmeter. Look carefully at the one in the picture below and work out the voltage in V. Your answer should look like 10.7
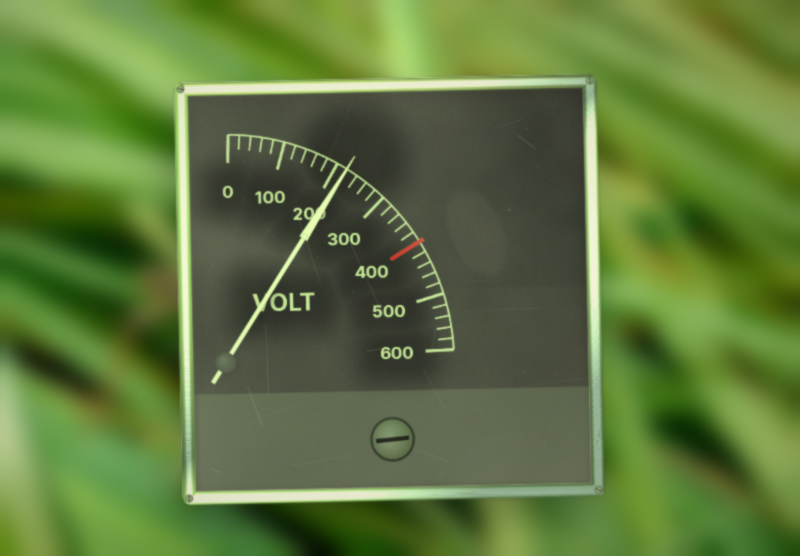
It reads 220
